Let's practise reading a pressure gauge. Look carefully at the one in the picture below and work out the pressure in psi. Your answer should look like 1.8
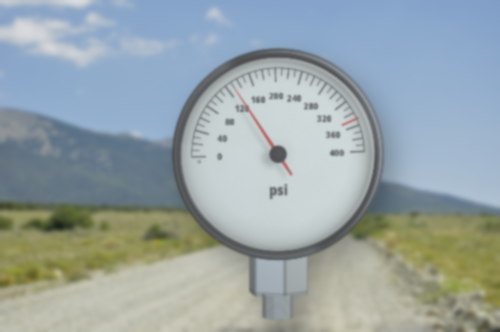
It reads 130
